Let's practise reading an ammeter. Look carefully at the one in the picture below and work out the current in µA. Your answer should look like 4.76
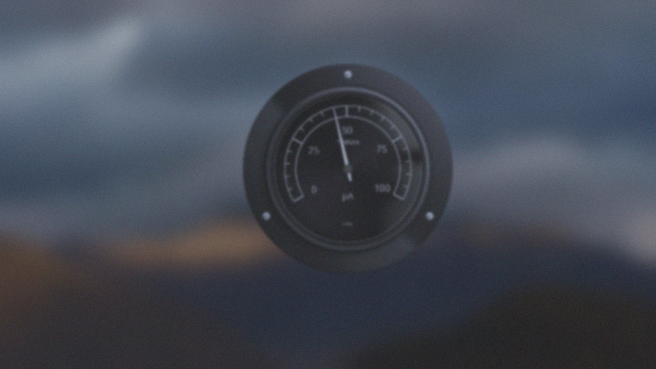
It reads 45
